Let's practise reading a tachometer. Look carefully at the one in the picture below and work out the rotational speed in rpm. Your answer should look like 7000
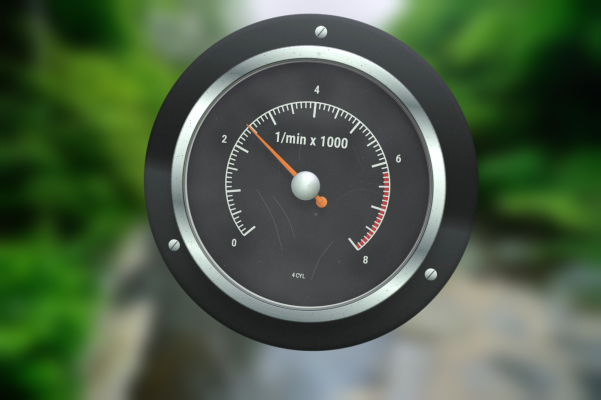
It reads 2500
